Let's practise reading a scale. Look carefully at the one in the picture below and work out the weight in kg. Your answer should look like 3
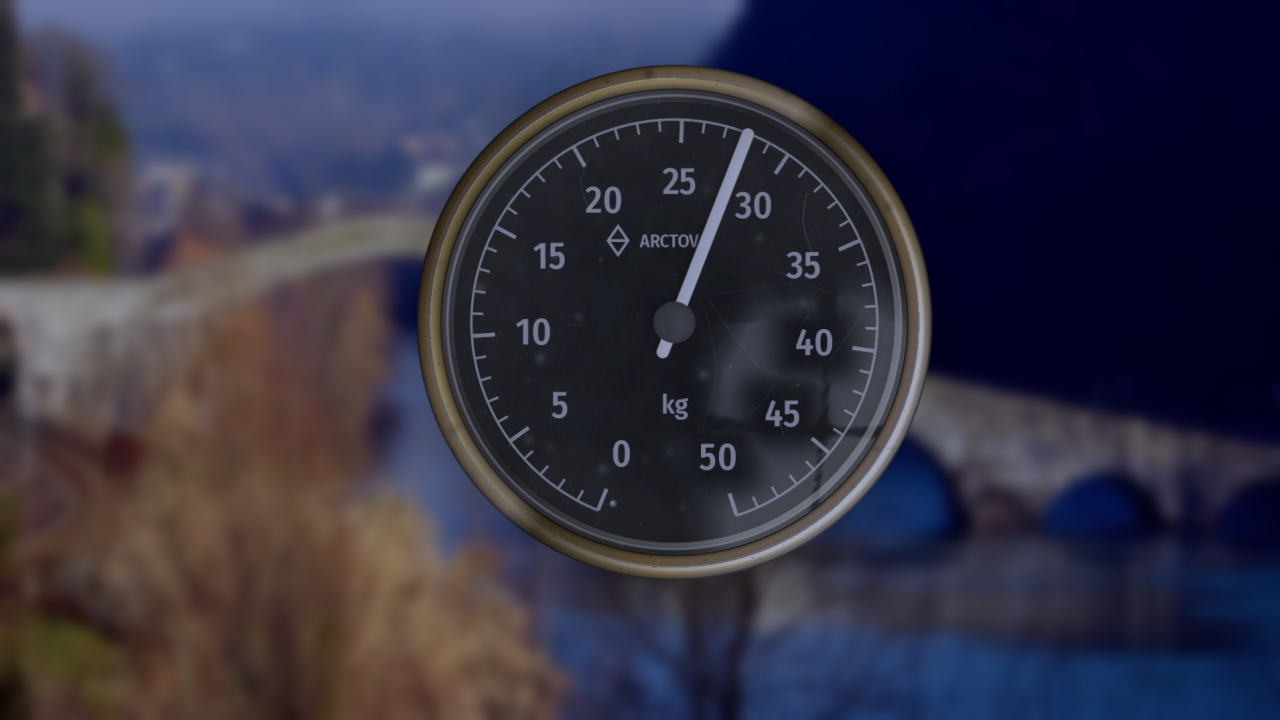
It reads 28
